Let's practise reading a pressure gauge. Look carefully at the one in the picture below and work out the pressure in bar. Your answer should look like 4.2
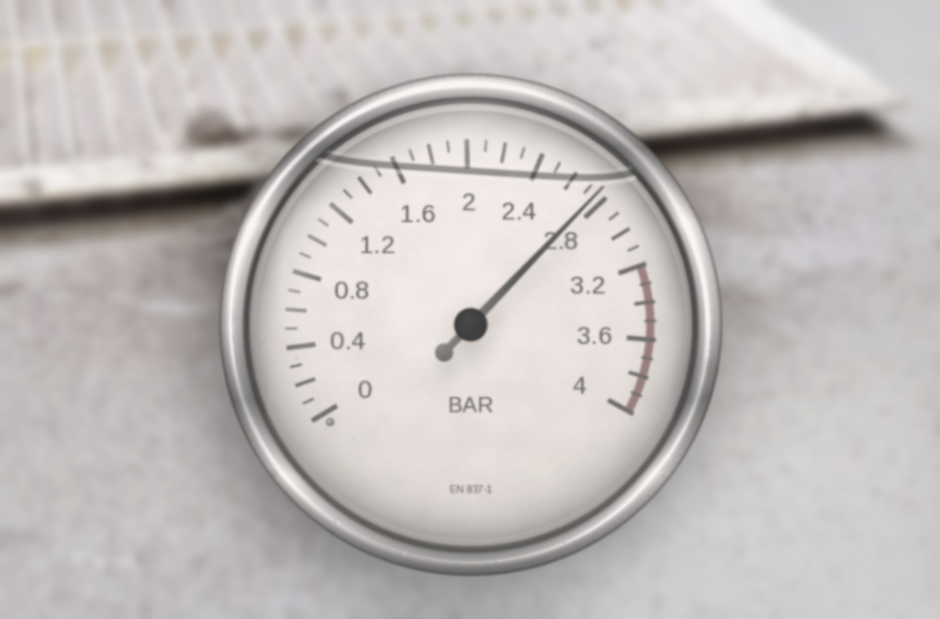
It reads 2.75
